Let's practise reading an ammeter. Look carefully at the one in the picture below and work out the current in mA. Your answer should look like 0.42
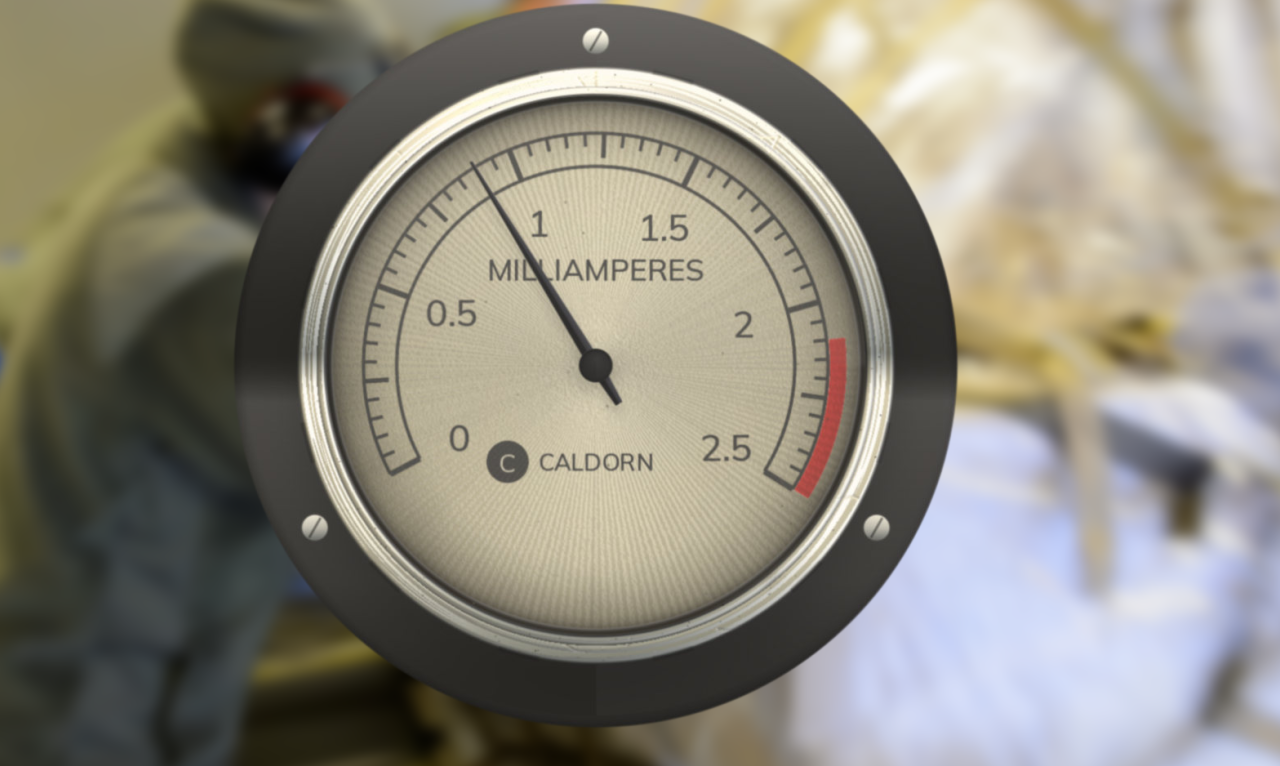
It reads 0.9
